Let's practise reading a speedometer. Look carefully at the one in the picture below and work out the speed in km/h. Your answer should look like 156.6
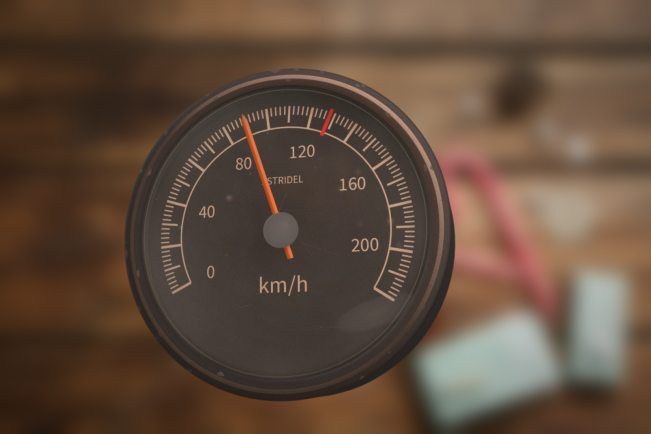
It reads 90
